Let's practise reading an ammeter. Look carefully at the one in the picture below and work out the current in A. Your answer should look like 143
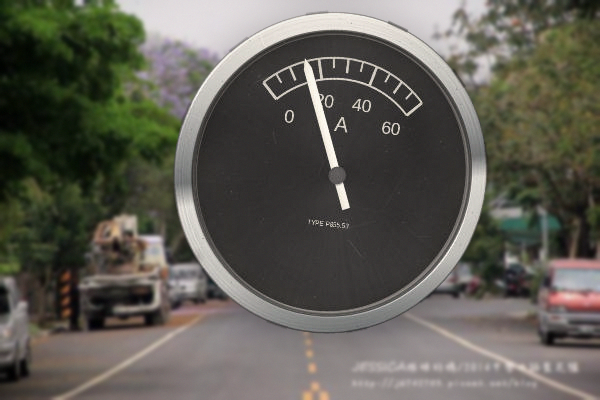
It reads 15
